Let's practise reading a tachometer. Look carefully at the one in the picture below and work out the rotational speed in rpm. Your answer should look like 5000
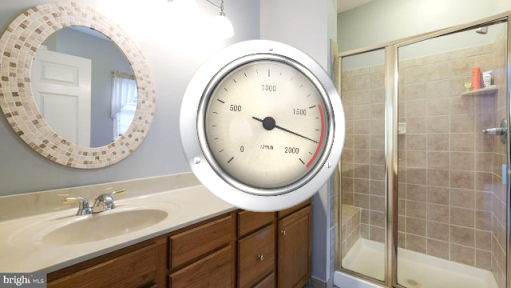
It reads 1800
